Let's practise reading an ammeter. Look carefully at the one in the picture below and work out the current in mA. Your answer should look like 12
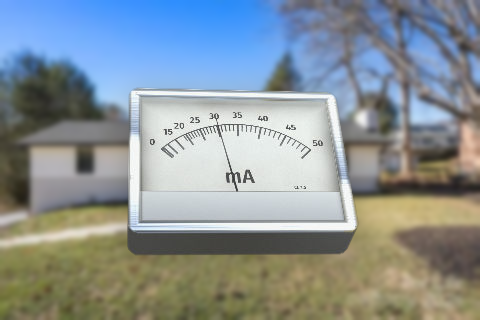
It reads 30
